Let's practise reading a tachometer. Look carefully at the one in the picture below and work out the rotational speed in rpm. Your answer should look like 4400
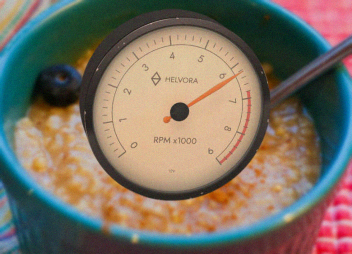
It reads 6200
